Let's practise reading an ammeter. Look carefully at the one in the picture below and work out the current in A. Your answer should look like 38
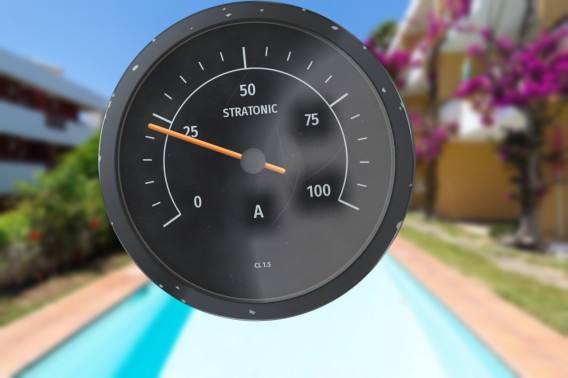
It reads 22.5
